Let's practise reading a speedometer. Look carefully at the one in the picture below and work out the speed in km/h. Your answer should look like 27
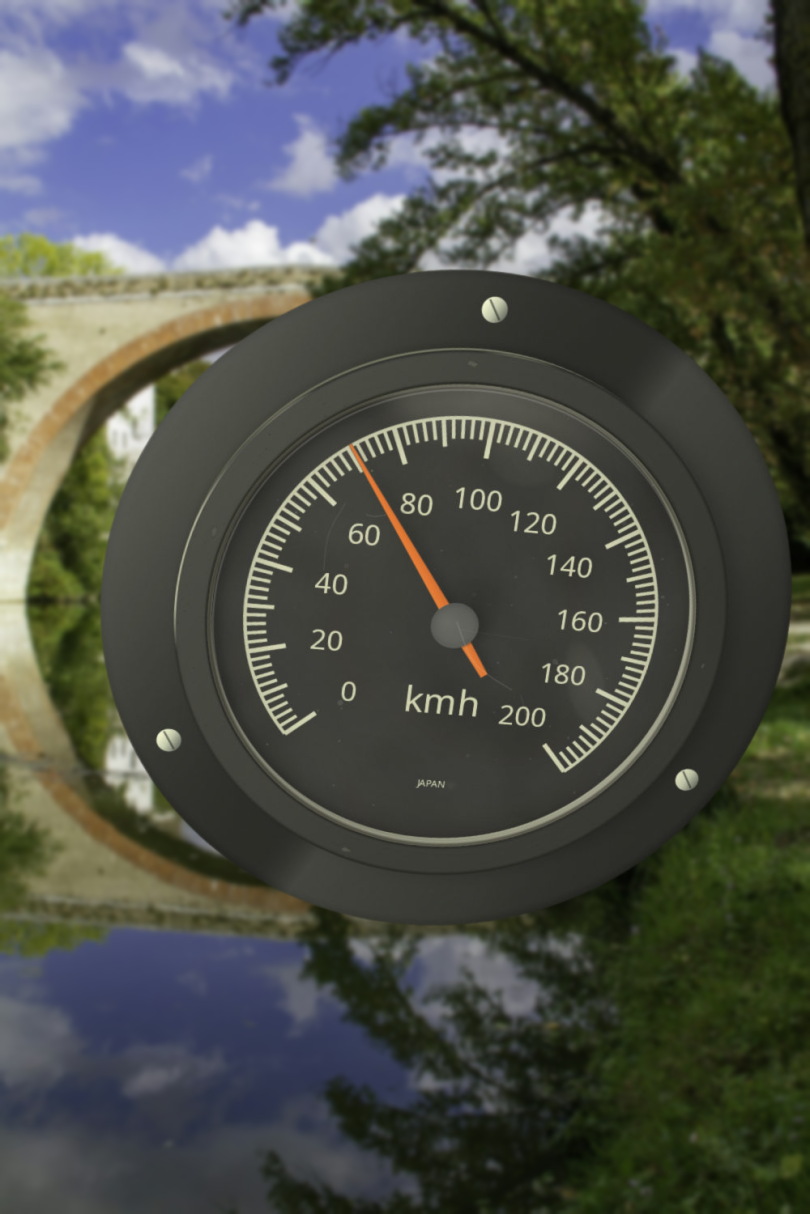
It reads 71
